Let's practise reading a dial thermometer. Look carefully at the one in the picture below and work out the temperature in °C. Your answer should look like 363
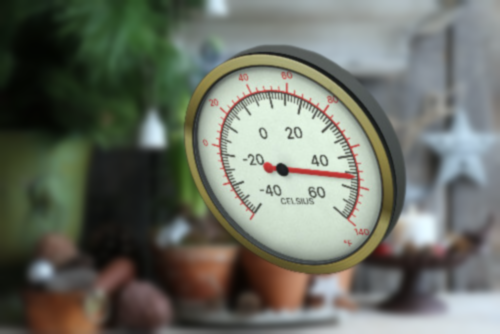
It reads 45
